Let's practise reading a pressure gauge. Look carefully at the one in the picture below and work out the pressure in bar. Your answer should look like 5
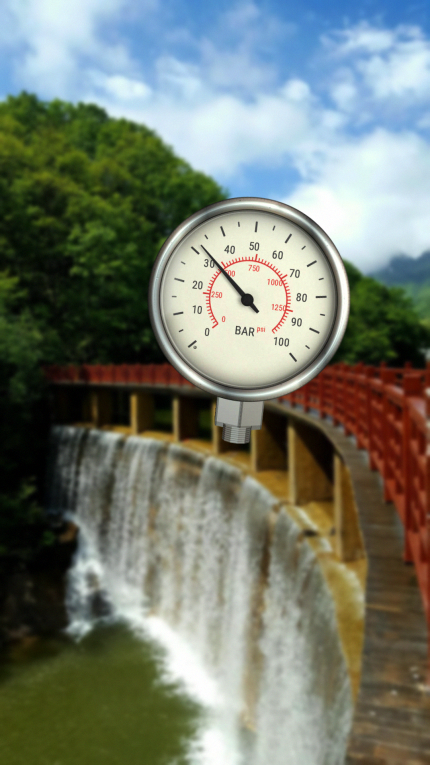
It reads 32.5
